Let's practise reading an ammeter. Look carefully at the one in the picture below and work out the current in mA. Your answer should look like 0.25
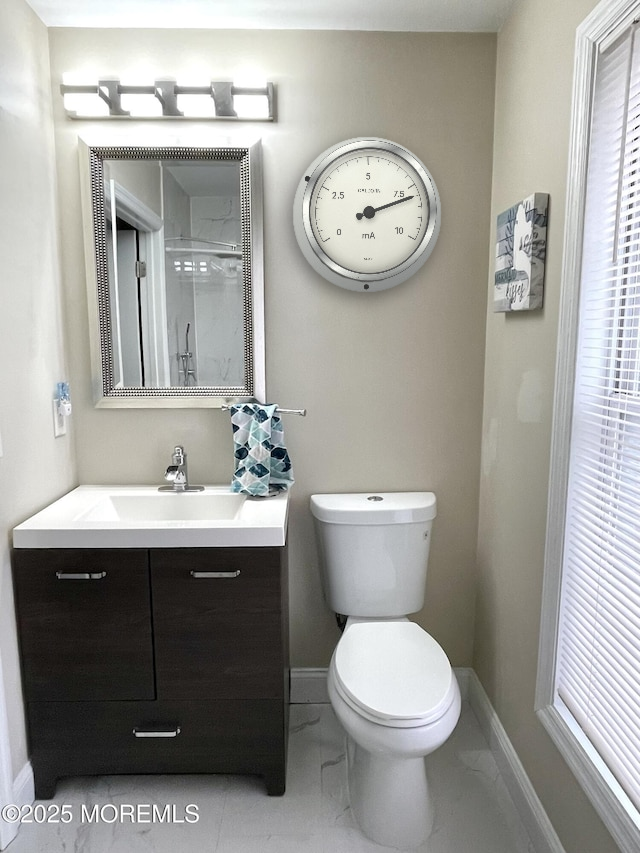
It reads 8
